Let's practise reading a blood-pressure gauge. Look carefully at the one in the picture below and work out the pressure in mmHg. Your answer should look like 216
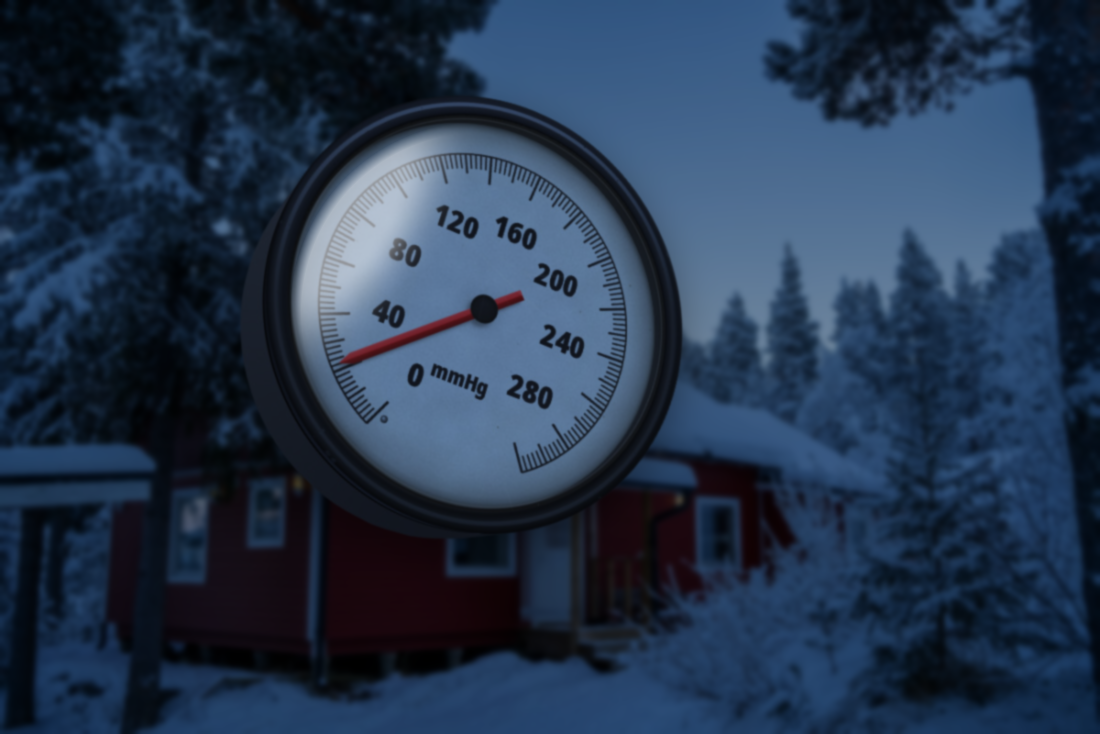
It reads 22
